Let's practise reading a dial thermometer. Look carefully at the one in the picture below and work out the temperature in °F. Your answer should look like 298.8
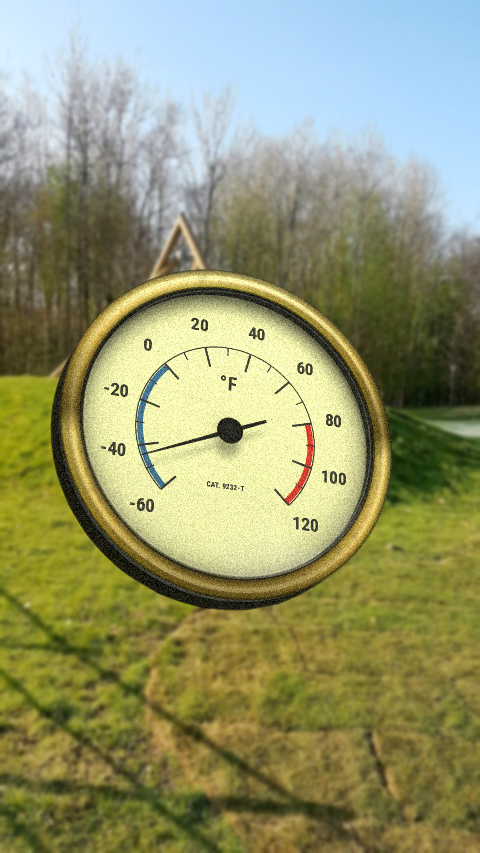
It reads -45
